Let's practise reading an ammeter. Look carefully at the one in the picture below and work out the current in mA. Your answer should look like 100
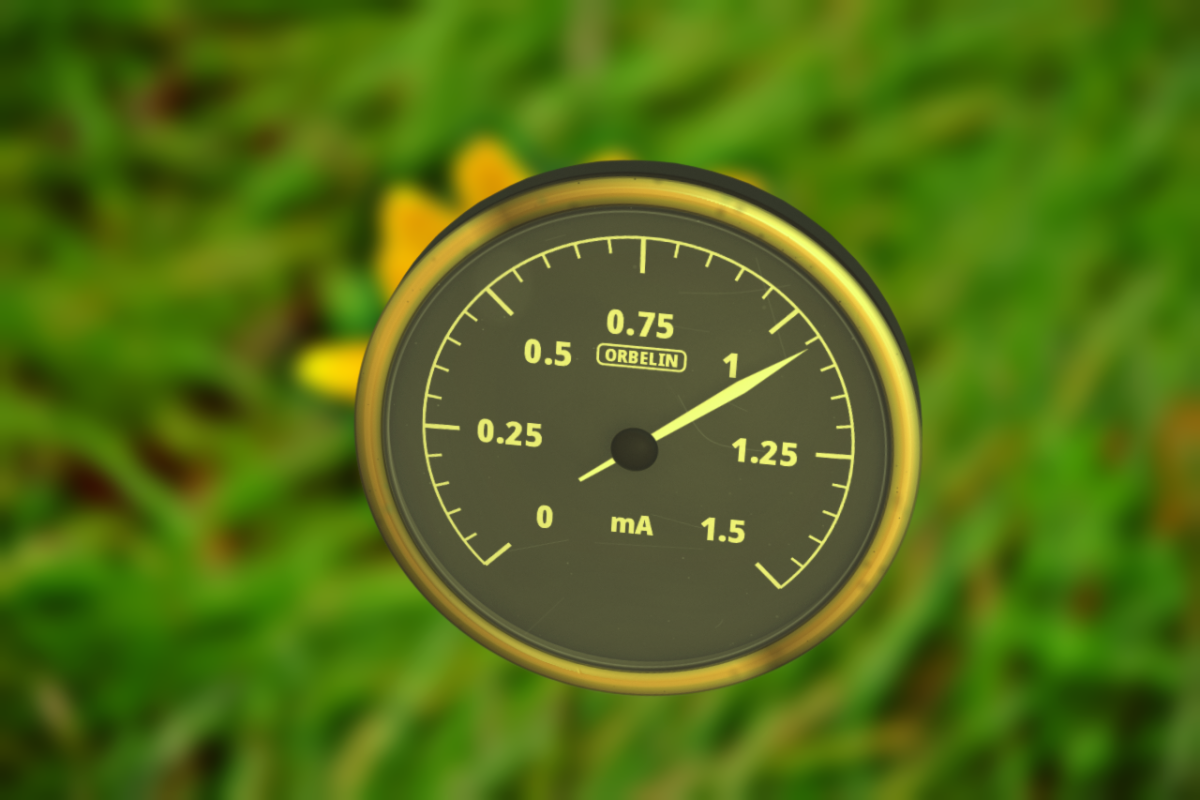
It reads 1.05
